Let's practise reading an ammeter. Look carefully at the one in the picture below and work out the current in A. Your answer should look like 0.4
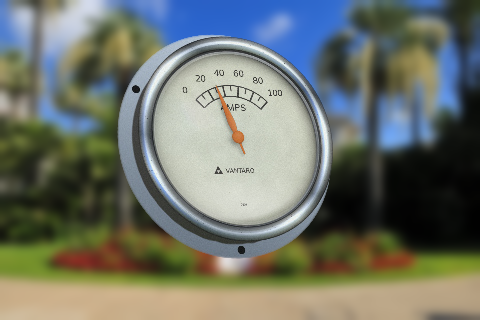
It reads 30
